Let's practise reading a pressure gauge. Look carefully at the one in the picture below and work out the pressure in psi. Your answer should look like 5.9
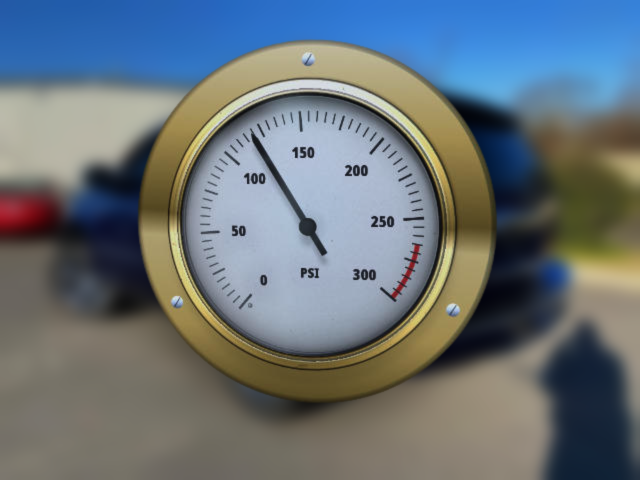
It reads 120
